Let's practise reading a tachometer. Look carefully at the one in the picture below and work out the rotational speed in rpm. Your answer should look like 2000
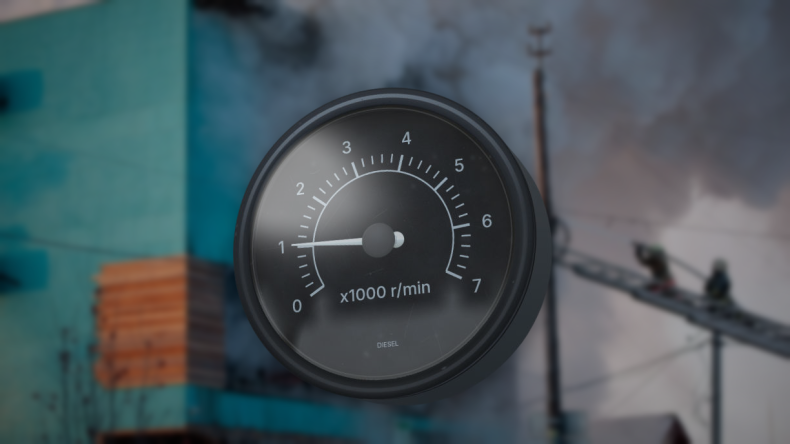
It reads 1000
